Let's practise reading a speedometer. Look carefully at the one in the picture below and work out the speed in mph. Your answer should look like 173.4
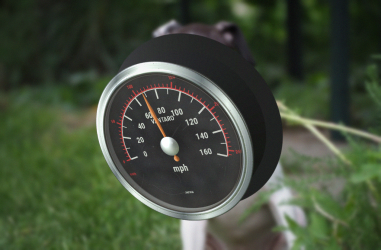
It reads 70
